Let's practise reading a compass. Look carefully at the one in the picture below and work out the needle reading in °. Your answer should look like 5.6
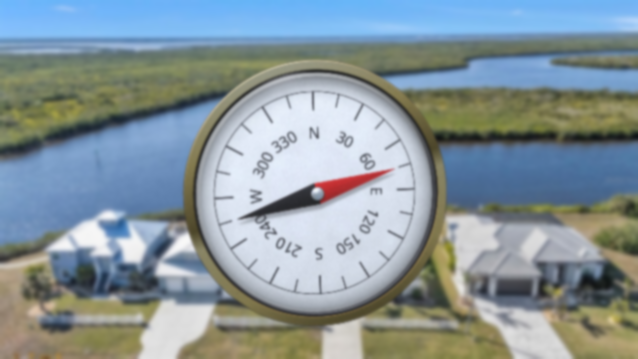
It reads 75
